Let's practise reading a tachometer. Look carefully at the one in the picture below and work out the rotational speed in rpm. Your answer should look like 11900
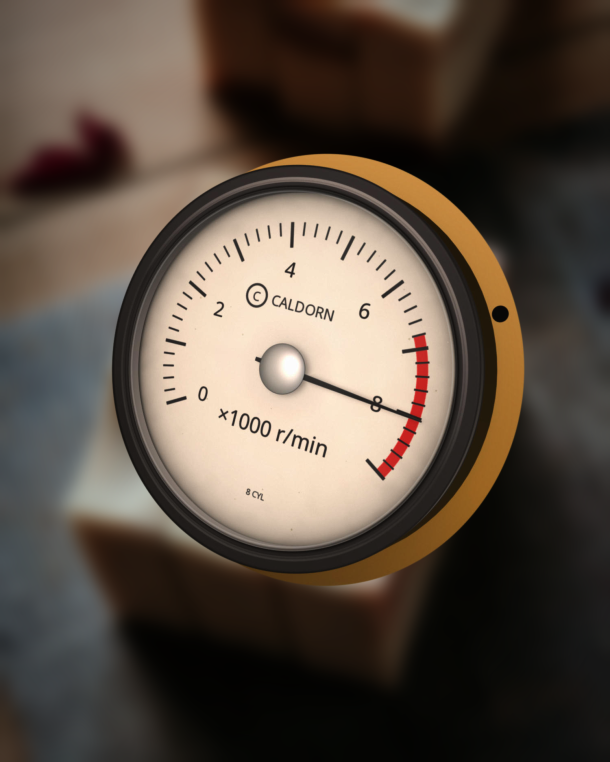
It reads 8000
